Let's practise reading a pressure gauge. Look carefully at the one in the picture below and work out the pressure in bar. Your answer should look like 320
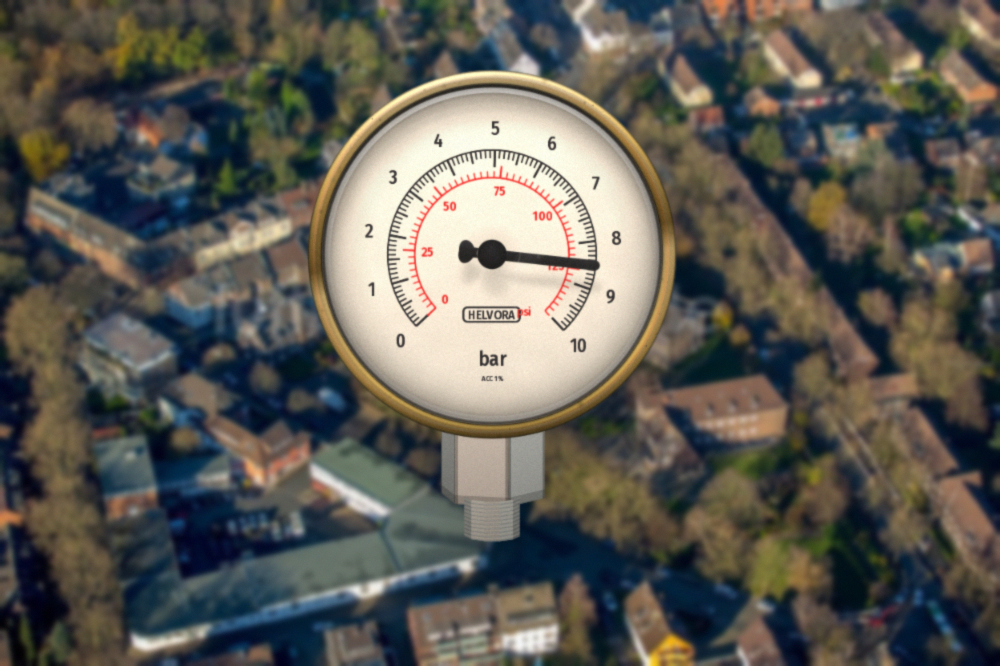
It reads 8.5
